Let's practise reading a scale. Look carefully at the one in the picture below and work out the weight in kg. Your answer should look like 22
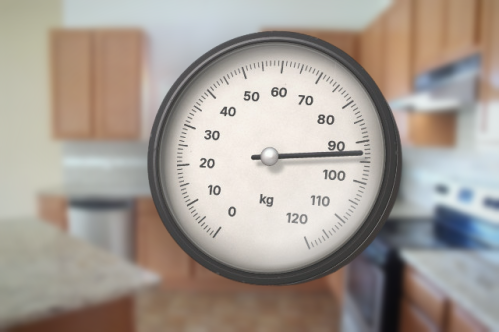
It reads 93
